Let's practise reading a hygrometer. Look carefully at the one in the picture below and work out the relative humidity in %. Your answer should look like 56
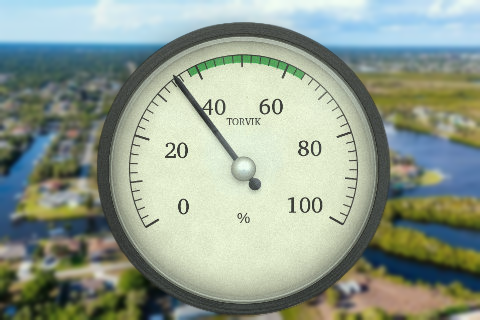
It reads 35
